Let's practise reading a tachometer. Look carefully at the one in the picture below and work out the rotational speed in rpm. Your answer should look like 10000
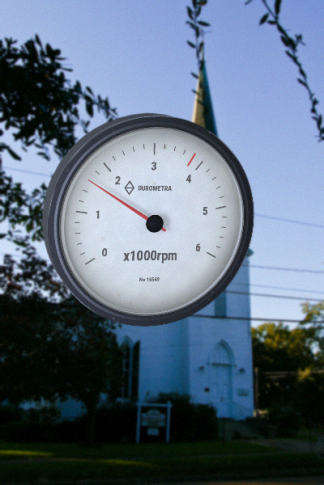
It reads 1600
